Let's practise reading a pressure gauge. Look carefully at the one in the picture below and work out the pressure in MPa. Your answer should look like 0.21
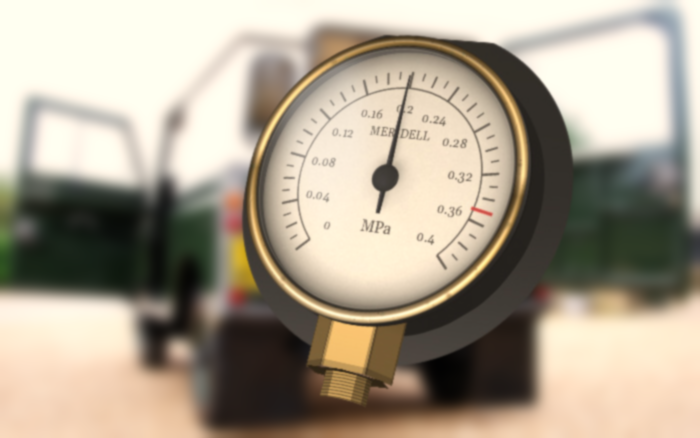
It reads 0.2
